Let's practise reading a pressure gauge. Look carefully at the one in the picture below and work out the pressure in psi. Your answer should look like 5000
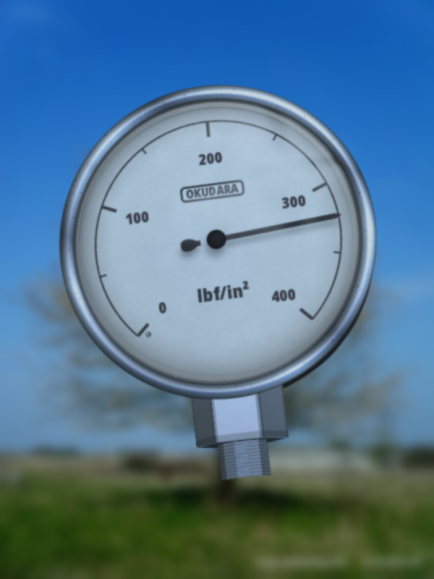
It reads 325
